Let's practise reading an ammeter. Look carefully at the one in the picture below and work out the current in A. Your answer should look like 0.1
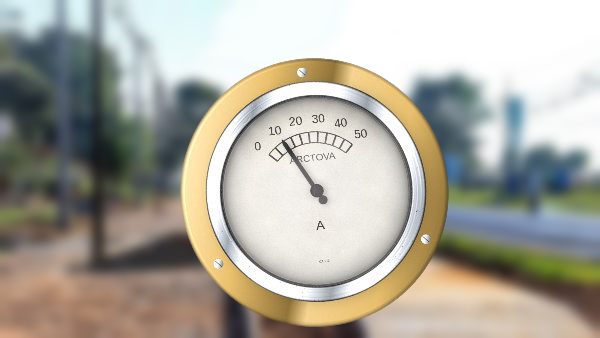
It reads 10
